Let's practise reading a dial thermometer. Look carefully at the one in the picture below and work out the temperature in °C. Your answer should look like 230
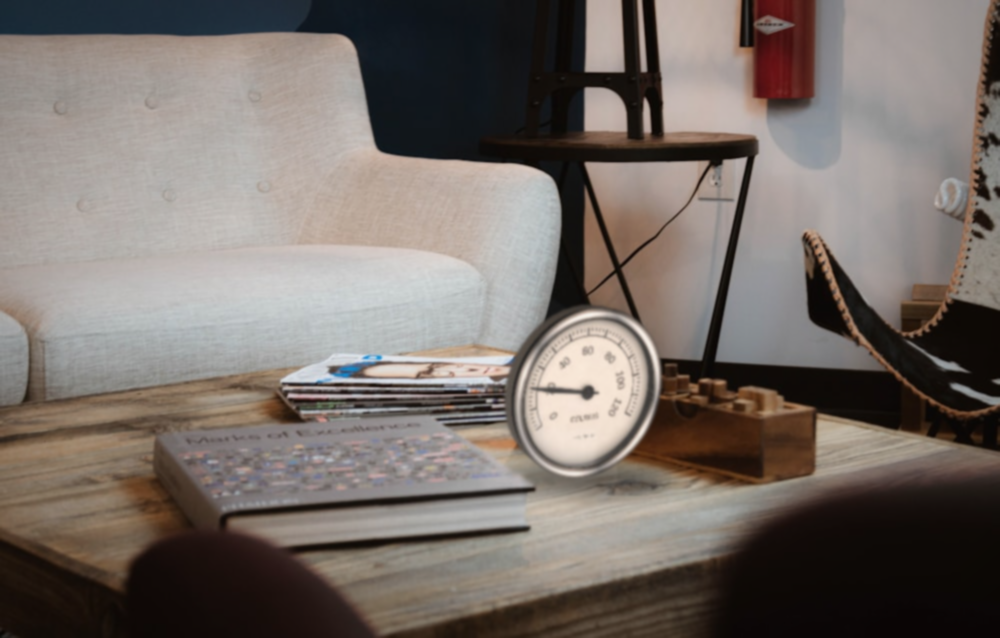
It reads 20
